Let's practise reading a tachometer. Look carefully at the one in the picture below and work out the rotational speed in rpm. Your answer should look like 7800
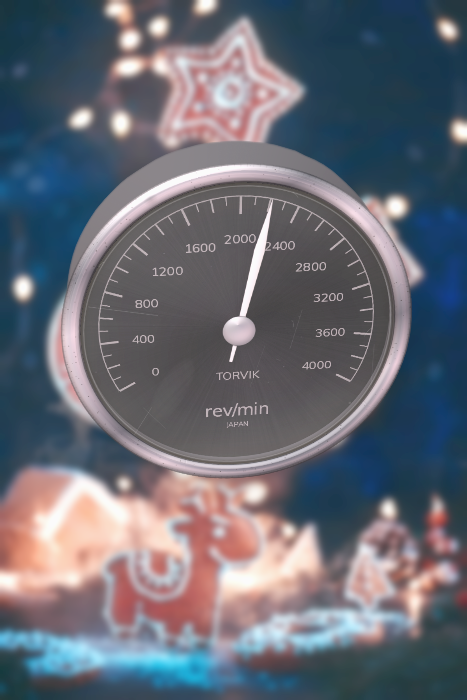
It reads 2200
